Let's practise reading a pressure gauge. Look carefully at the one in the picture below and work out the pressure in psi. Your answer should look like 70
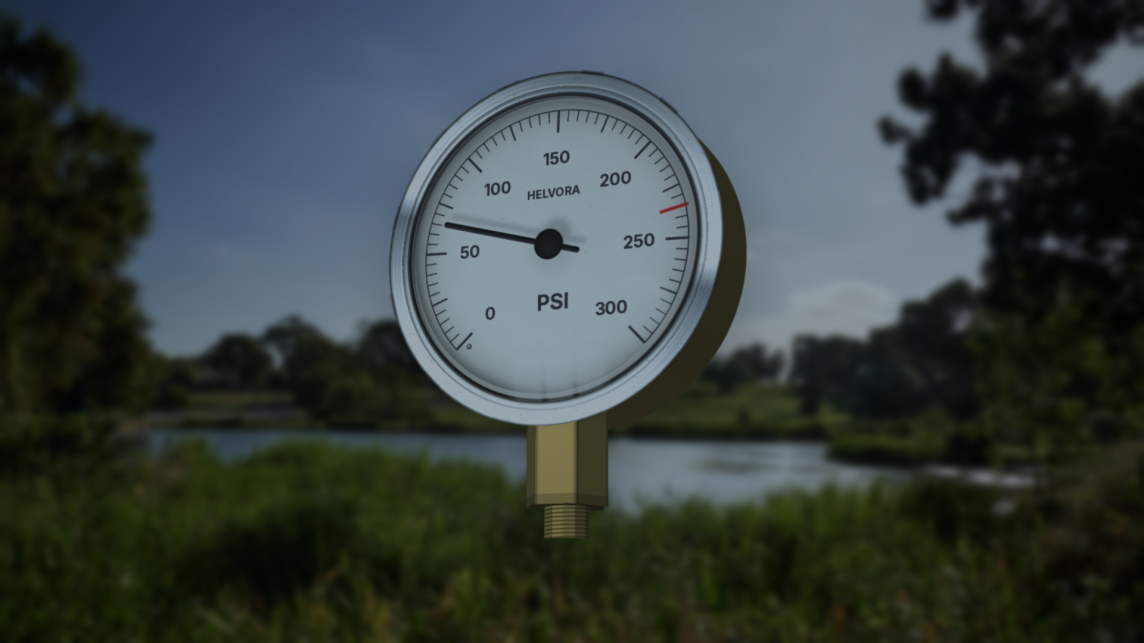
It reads 65
